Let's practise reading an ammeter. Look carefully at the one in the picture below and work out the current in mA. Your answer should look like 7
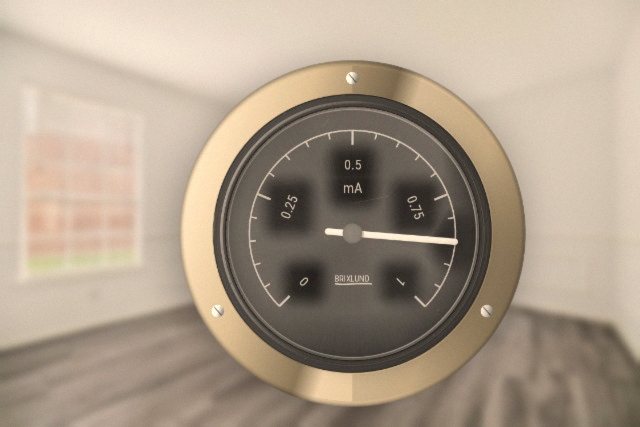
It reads 0.85
